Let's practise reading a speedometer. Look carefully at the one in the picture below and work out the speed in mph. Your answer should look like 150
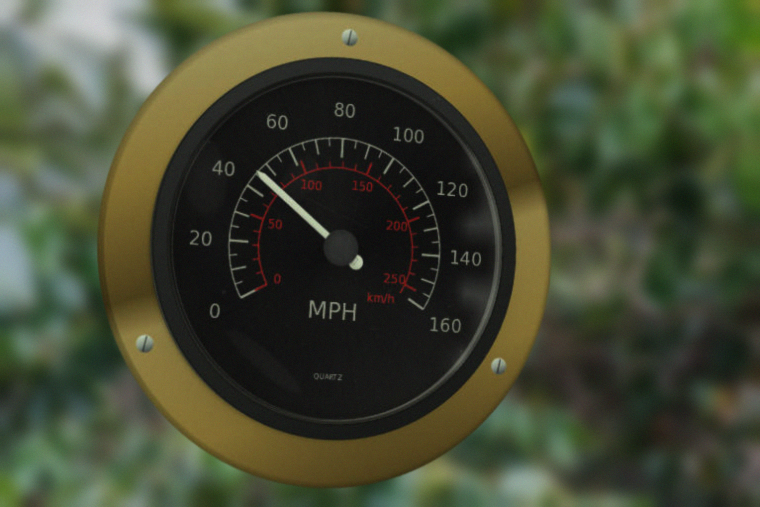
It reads 45
